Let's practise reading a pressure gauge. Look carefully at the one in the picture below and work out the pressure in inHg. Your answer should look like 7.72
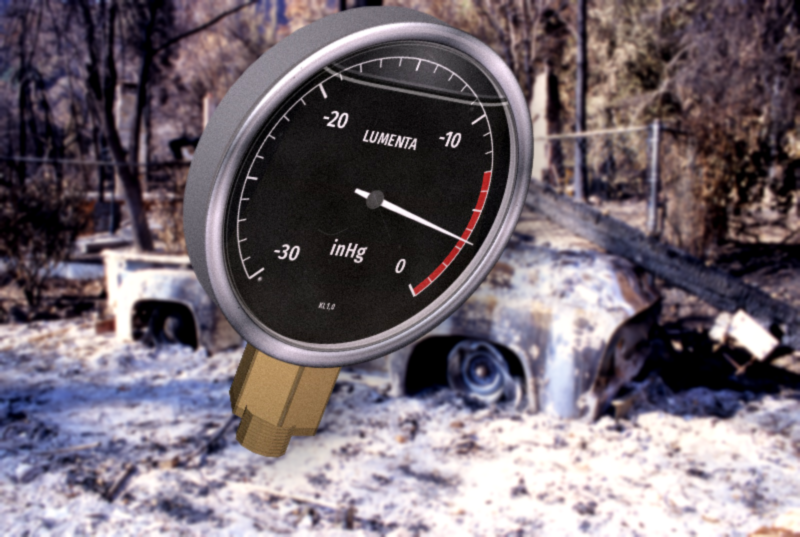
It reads -3.5
